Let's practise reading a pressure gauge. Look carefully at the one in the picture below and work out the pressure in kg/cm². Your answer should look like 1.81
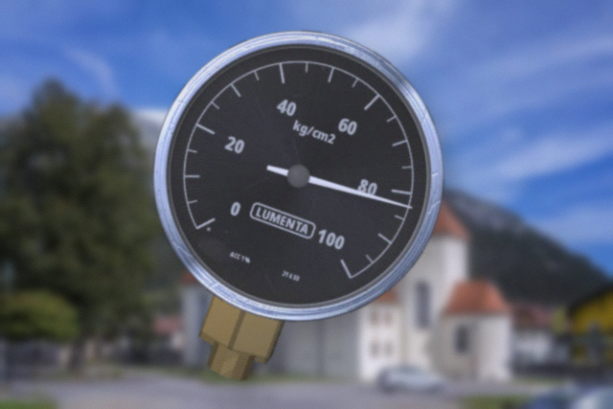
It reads 82.5
